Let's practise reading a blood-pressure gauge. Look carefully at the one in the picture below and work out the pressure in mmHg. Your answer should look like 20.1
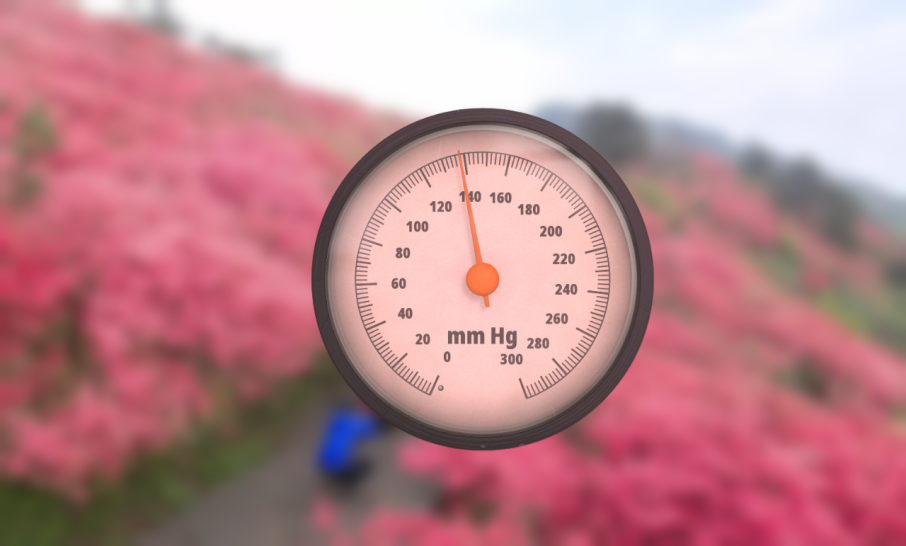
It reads 138
